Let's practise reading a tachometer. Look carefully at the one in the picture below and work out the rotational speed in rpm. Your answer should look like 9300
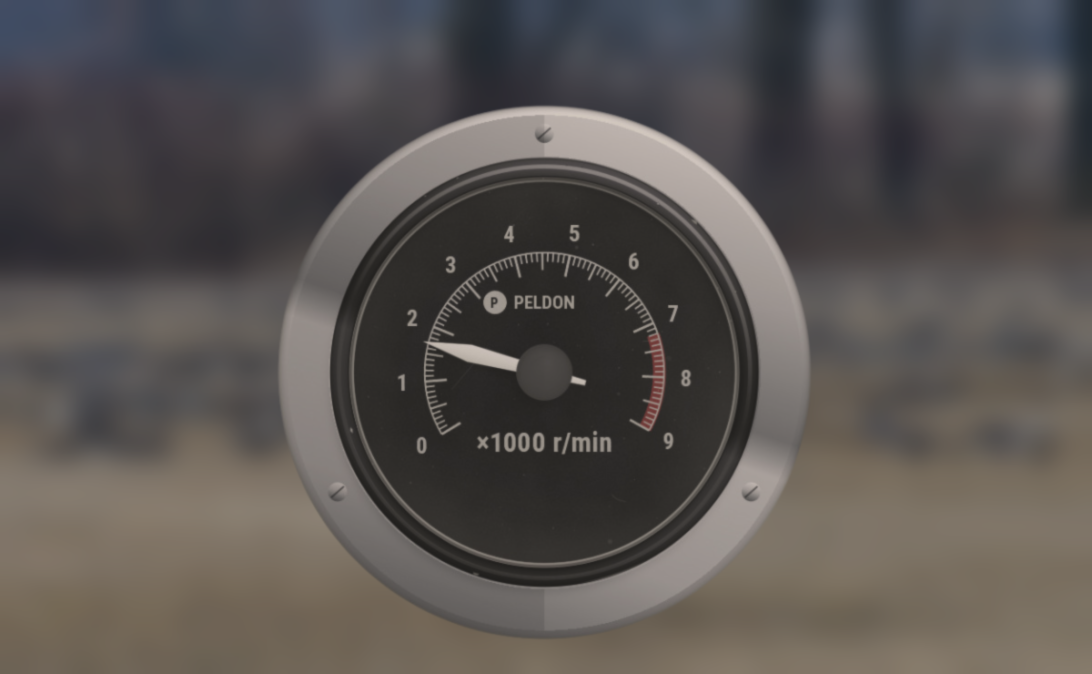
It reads 1700
